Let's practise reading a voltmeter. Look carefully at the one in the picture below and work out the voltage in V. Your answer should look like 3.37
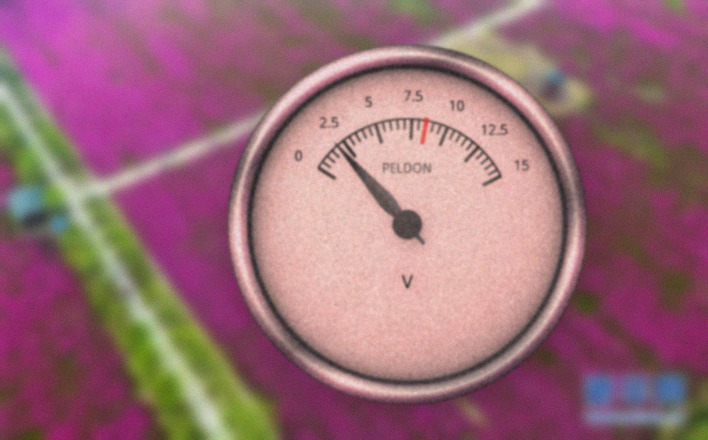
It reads 2
